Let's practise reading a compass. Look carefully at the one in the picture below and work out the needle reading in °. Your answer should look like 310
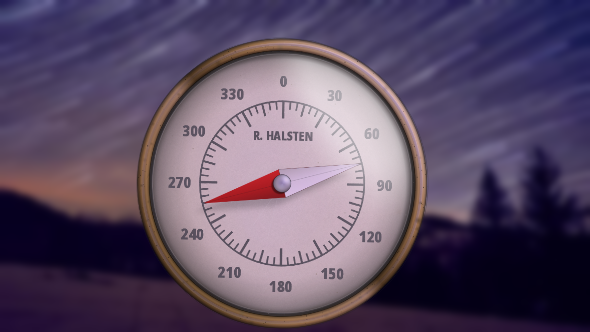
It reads 255
